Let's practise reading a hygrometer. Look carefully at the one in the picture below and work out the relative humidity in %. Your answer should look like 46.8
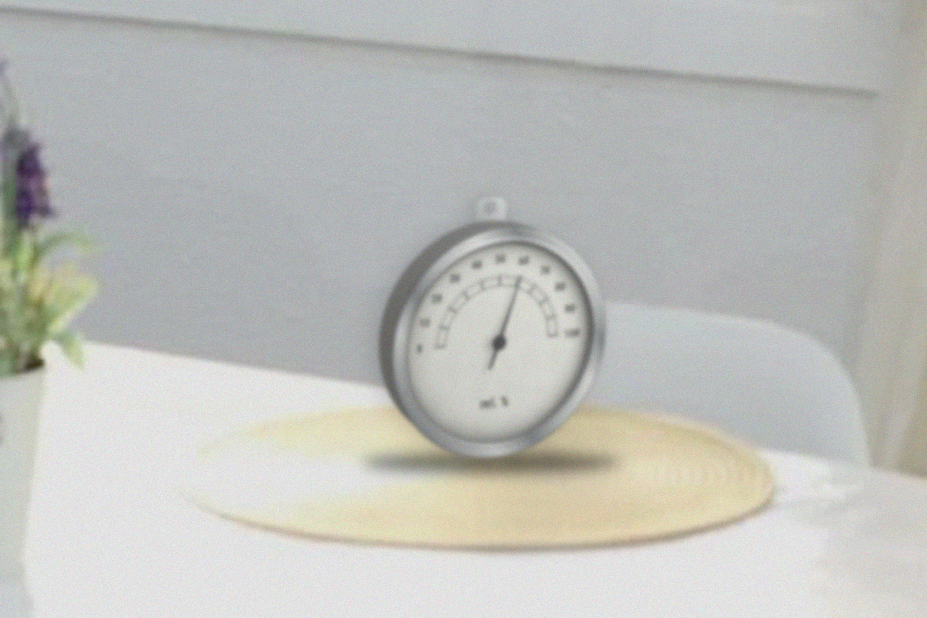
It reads 60
